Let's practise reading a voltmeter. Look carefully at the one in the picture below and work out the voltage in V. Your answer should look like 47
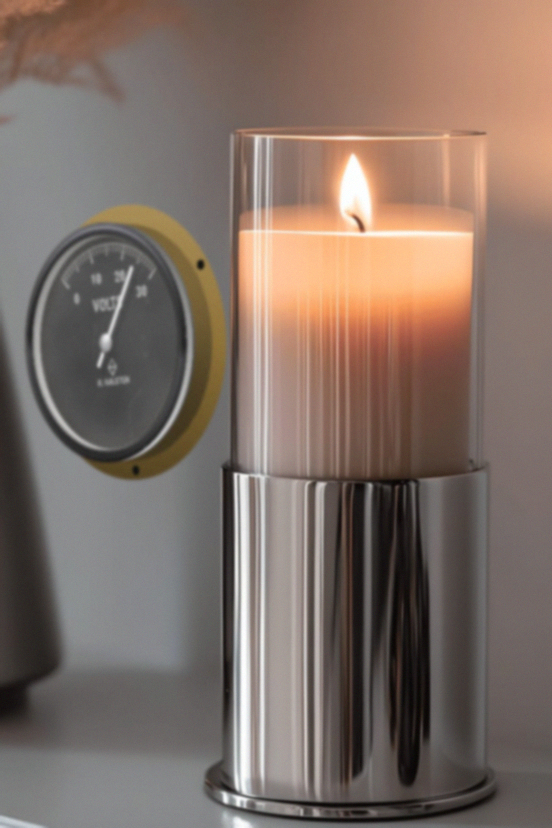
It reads 25
